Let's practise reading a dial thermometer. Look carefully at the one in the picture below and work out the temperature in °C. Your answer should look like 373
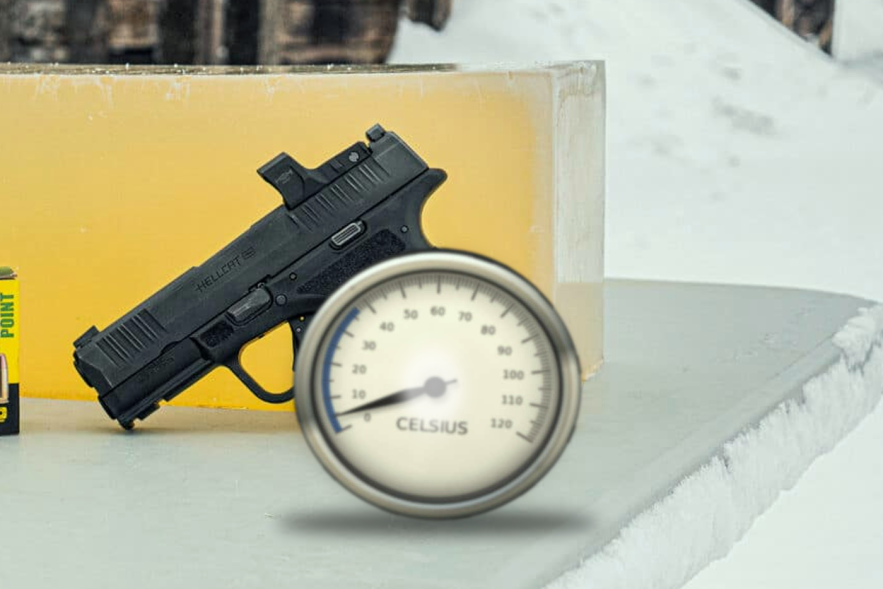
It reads 5
